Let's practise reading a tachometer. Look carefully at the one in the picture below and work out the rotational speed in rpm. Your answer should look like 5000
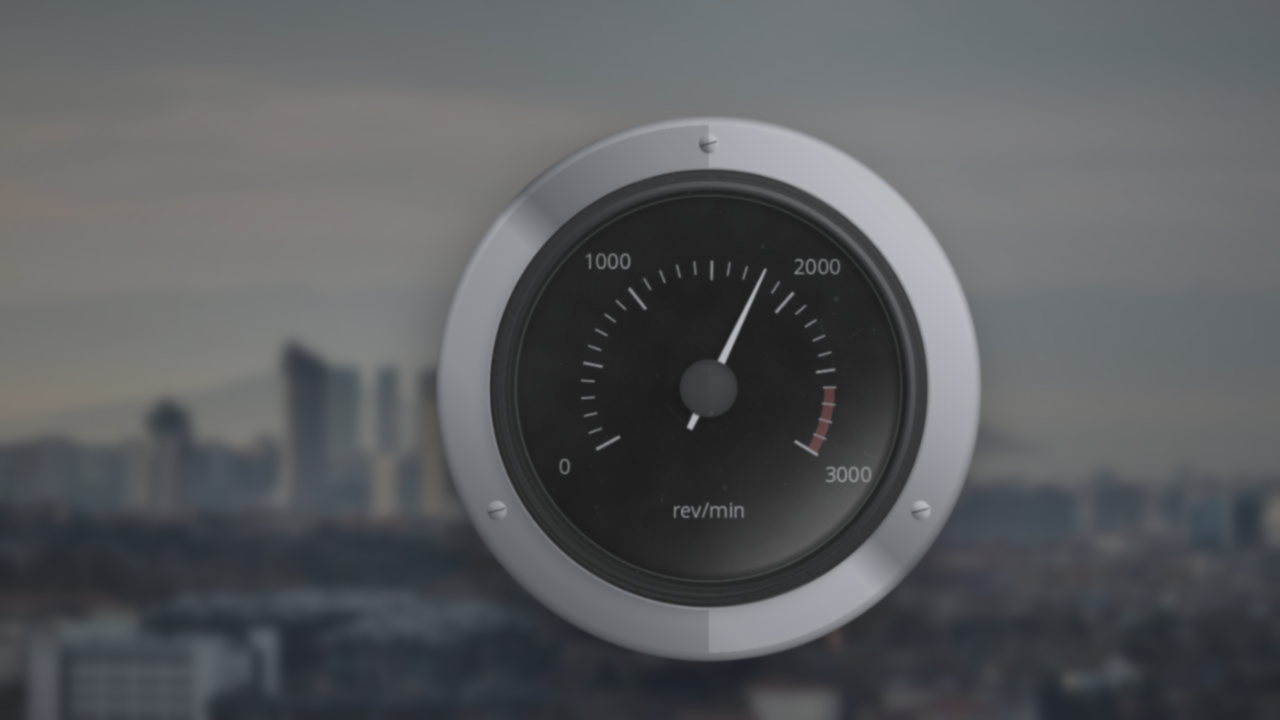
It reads 1800
